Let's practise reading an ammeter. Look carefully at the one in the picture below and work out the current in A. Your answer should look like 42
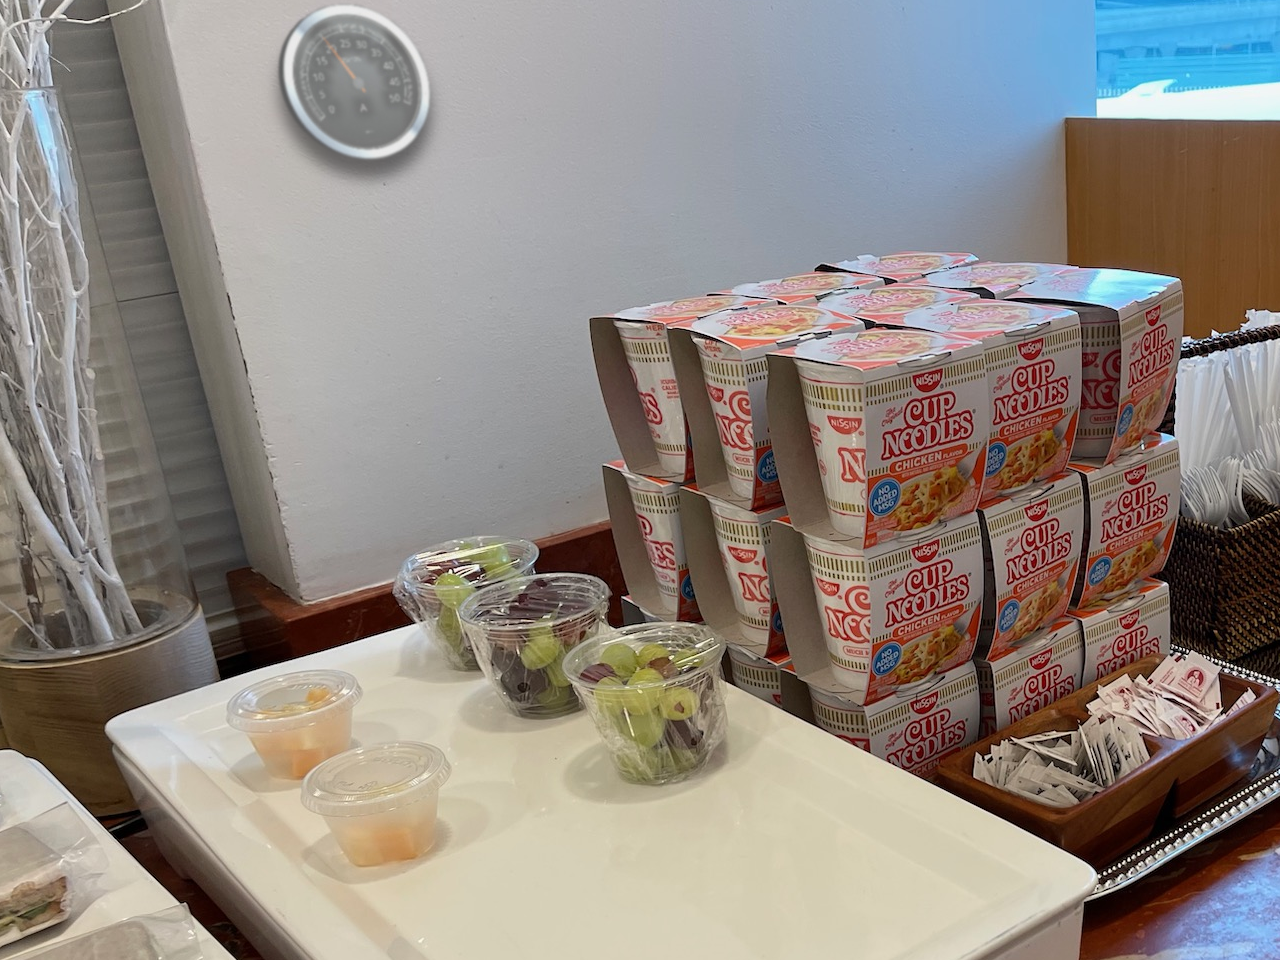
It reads 20
